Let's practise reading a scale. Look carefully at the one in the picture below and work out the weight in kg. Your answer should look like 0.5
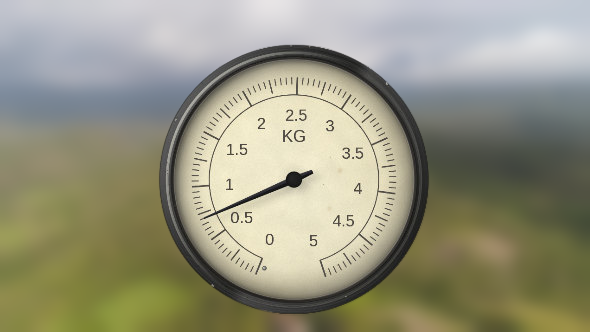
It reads 0.7
